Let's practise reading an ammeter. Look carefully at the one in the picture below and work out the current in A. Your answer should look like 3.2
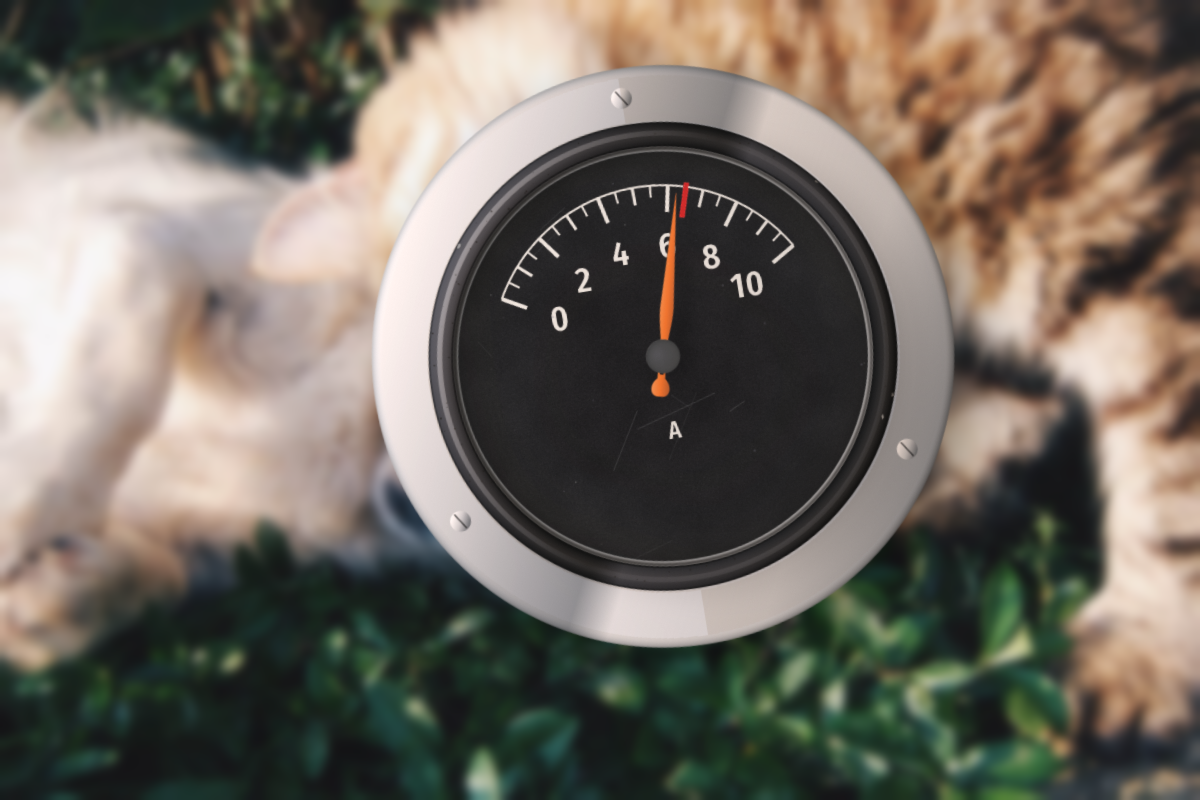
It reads 6.25
